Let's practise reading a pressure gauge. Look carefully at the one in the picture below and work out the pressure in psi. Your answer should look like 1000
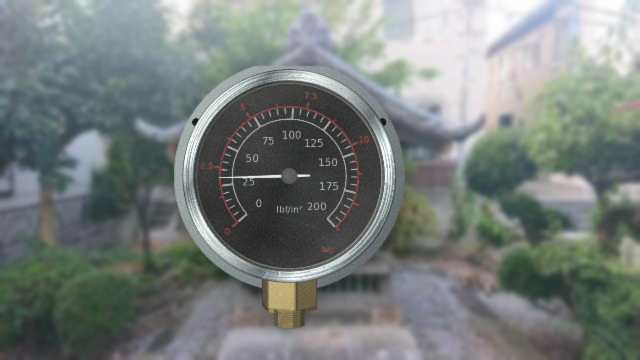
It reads 30
